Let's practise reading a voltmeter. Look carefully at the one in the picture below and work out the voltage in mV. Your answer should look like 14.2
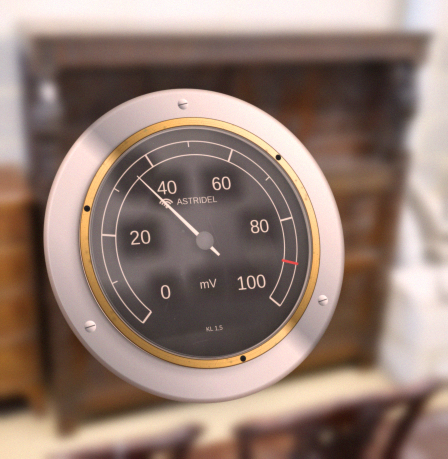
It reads 35
